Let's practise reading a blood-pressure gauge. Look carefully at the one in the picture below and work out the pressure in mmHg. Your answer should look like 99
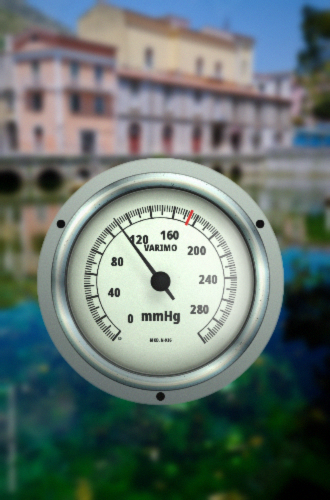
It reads 110
